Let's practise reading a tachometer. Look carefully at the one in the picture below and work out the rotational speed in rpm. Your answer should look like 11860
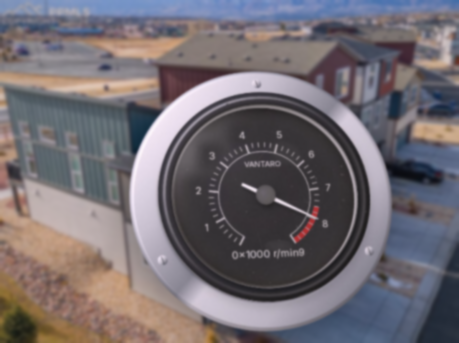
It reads 8000
